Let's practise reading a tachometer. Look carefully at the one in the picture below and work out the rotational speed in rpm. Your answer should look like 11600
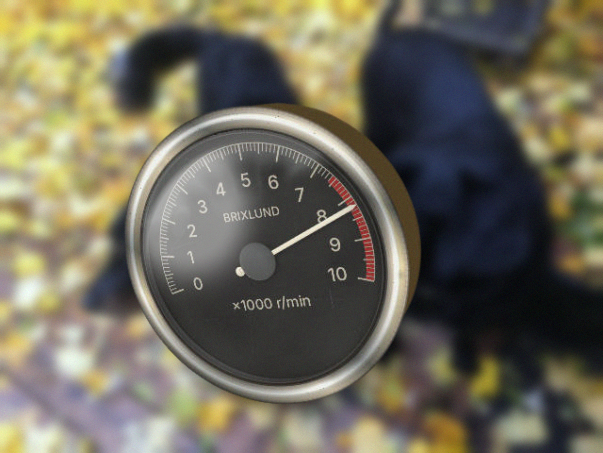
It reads 8200
